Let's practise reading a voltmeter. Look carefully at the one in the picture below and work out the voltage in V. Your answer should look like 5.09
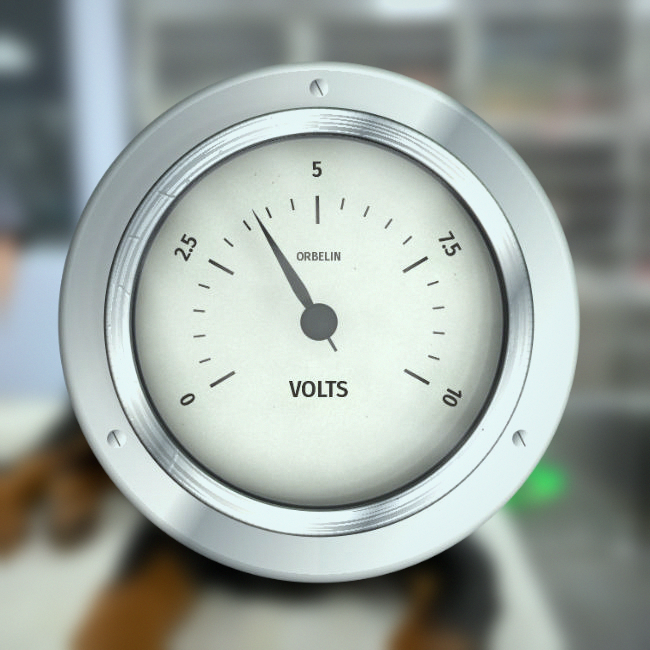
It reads 3.75
